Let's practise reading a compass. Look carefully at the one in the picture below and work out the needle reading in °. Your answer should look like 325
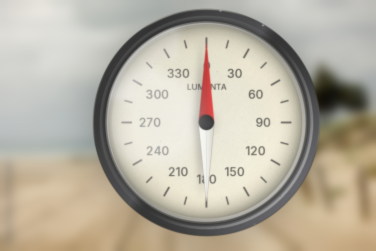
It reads 0
